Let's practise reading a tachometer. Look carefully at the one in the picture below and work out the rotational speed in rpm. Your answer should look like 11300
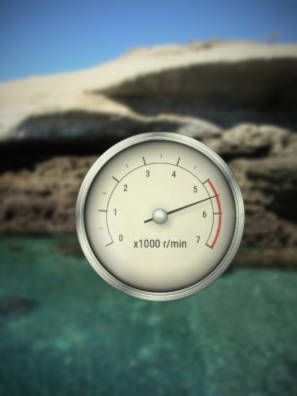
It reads 5500
